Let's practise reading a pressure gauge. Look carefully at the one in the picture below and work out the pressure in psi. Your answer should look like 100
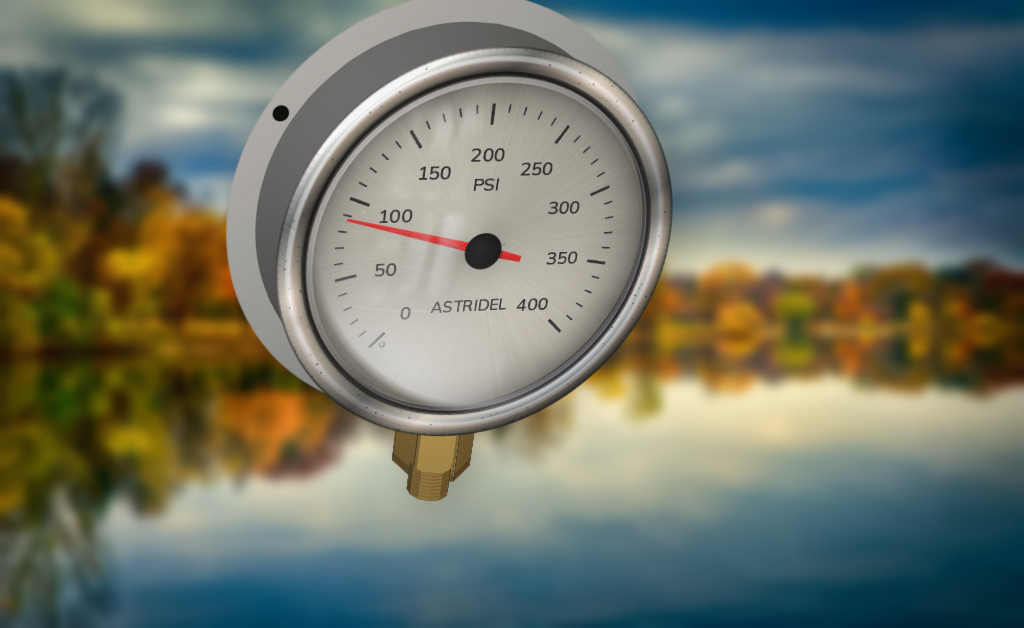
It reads 90
